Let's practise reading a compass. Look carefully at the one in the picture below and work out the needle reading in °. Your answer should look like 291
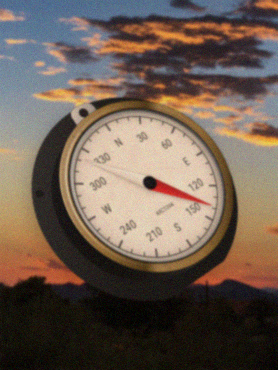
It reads 140
